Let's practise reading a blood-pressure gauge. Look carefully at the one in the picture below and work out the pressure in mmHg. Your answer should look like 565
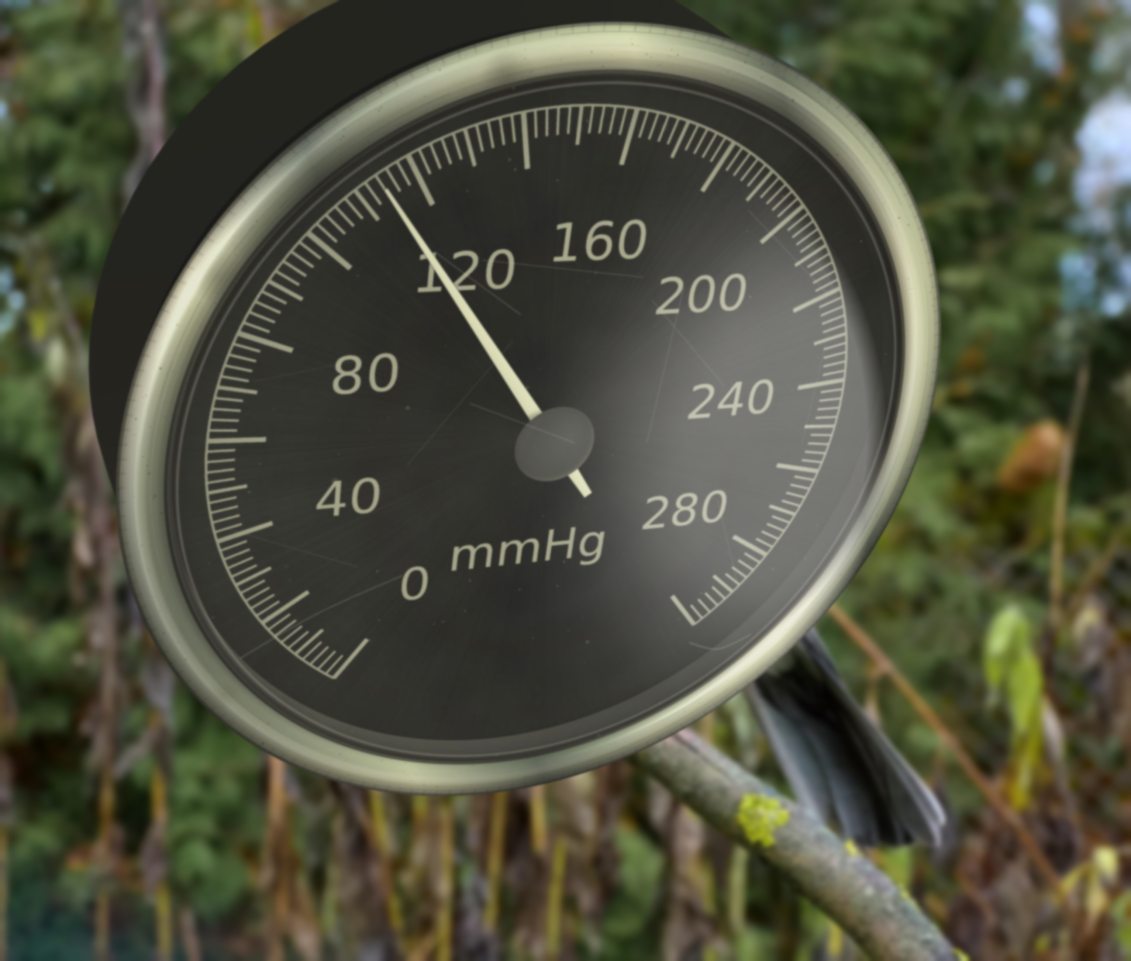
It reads 114
